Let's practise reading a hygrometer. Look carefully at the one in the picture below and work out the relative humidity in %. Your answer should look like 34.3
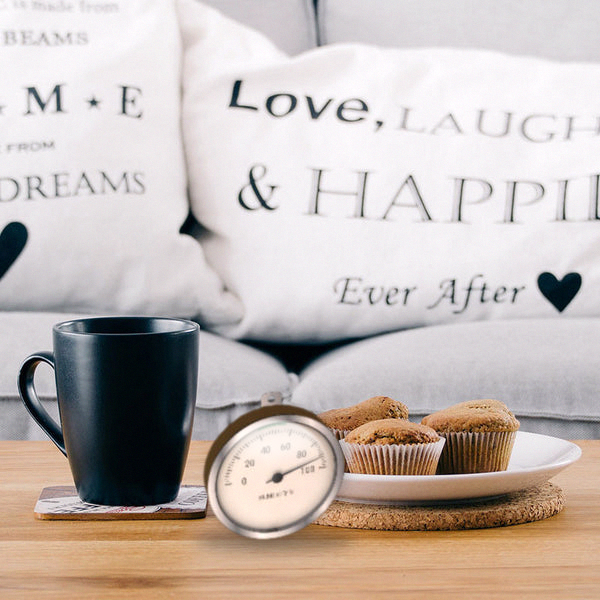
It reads 90
